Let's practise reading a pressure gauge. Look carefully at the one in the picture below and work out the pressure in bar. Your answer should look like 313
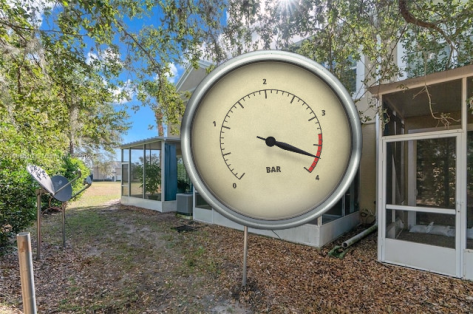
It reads 3.7
